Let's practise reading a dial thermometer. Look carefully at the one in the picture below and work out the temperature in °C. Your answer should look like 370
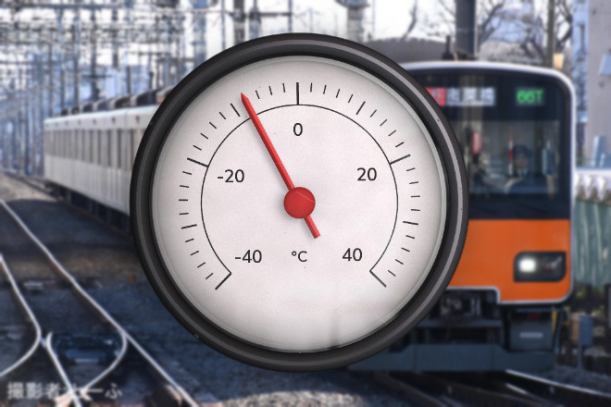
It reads -8
